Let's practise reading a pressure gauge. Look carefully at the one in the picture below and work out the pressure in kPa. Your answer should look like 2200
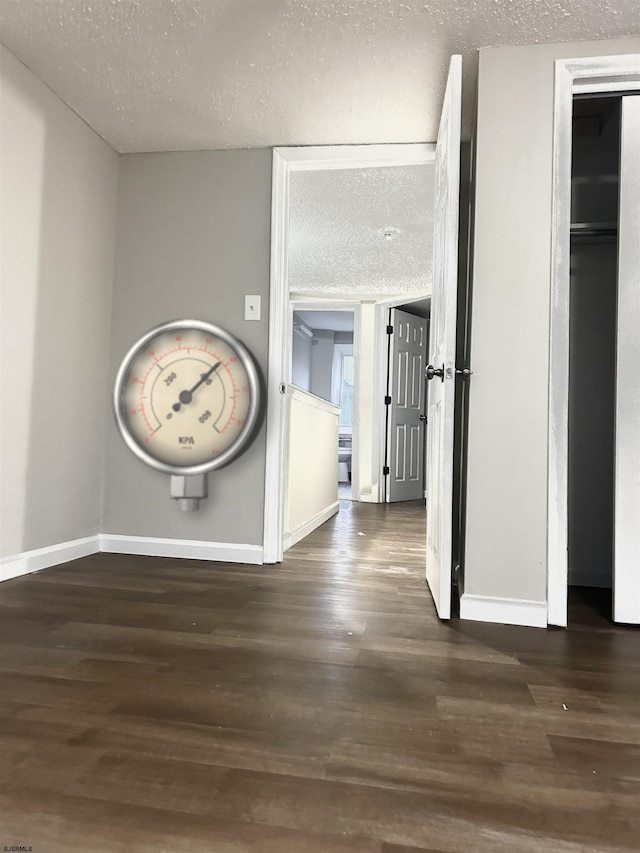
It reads 400
